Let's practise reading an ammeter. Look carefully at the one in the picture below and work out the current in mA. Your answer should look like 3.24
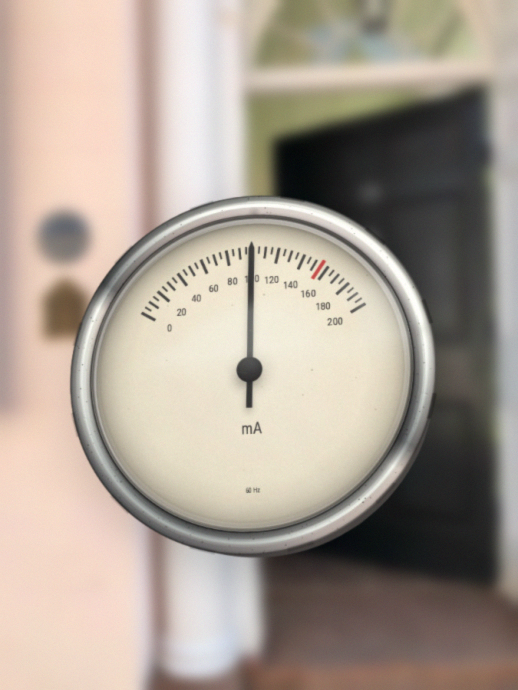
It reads 100
